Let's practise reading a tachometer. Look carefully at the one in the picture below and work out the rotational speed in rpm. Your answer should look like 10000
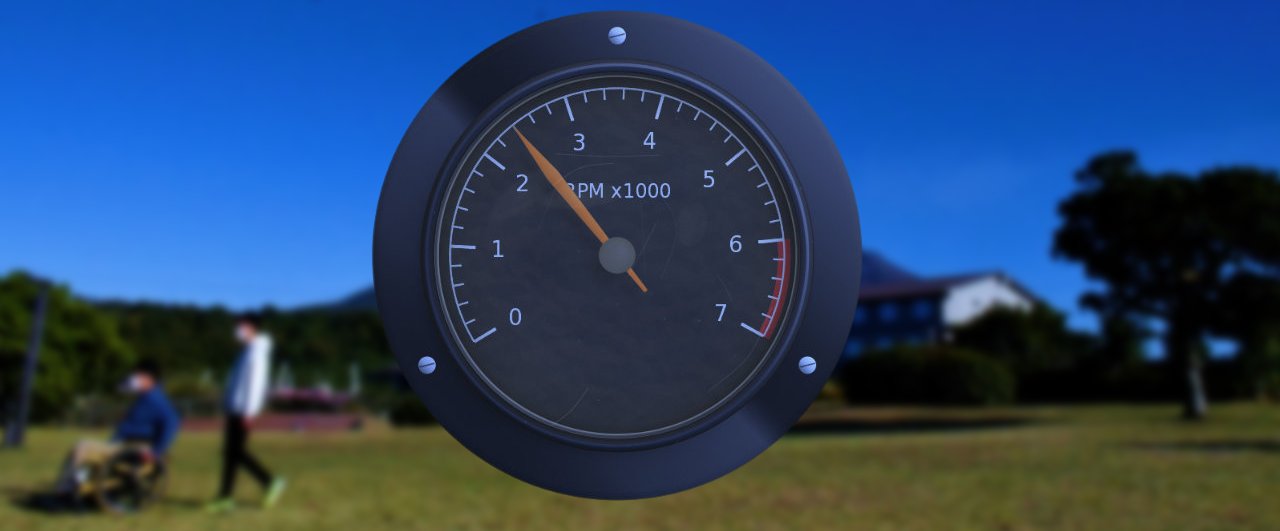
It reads 2400
